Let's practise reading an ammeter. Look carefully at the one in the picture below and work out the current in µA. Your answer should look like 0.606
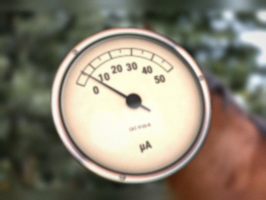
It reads 5
